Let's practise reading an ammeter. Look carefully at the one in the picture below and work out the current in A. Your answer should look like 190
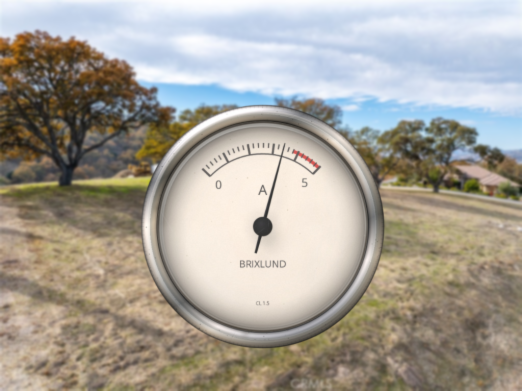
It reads 3.4
